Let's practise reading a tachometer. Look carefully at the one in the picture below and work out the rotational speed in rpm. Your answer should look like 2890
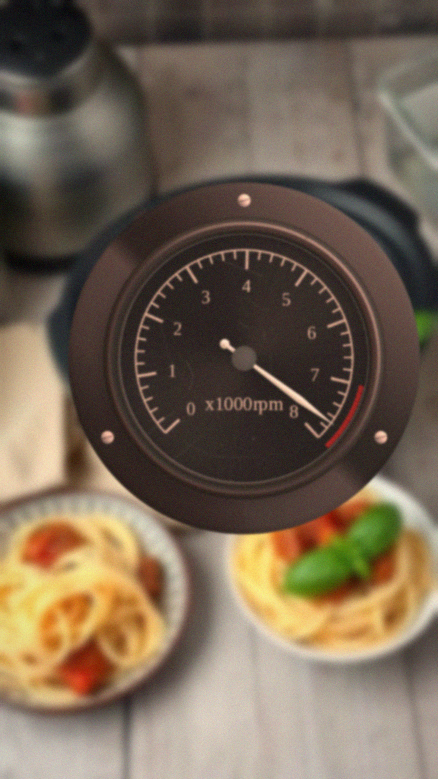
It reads 7700
